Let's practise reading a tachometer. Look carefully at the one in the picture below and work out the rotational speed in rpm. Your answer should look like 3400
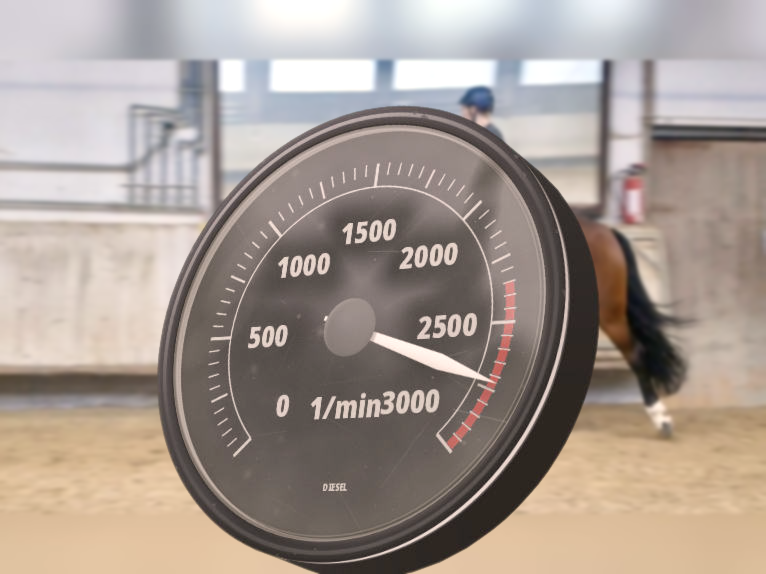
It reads 2725
